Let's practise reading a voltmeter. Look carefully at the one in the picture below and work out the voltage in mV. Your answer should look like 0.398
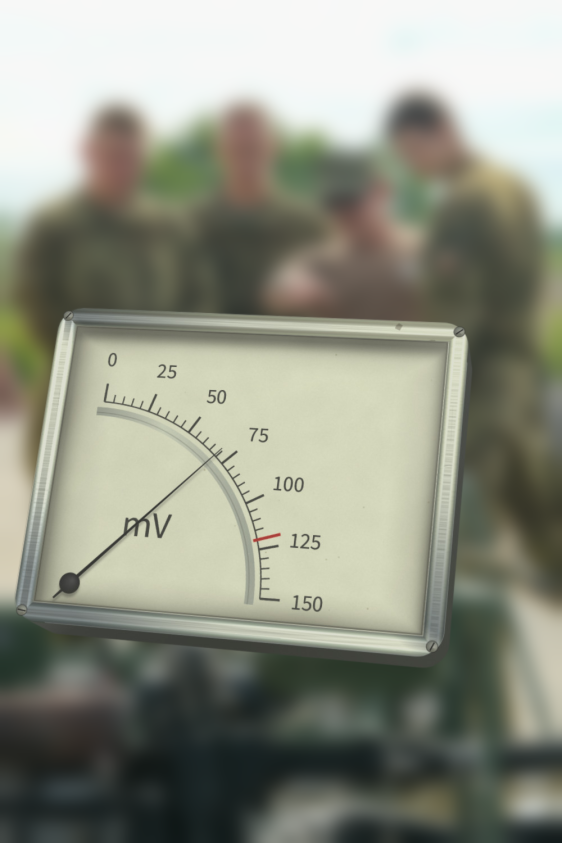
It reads 70
